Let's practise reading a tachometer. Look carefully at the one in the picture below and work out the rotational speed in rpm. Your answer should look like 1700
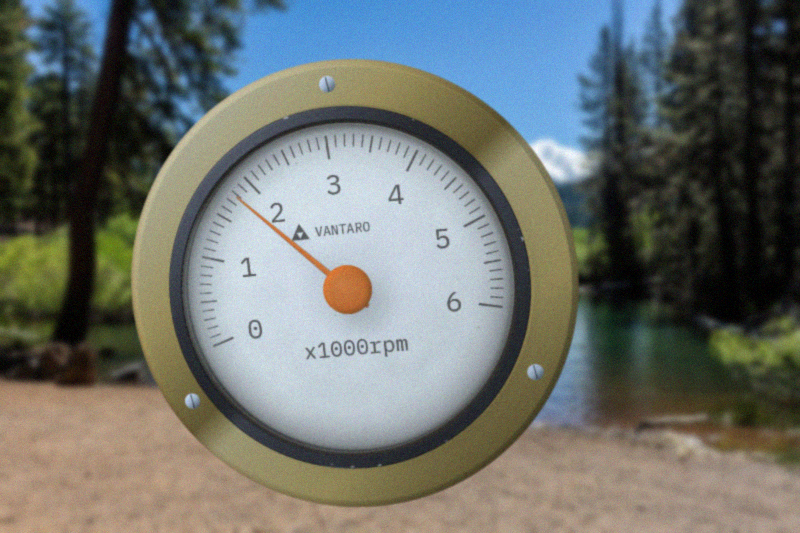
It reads 1800
